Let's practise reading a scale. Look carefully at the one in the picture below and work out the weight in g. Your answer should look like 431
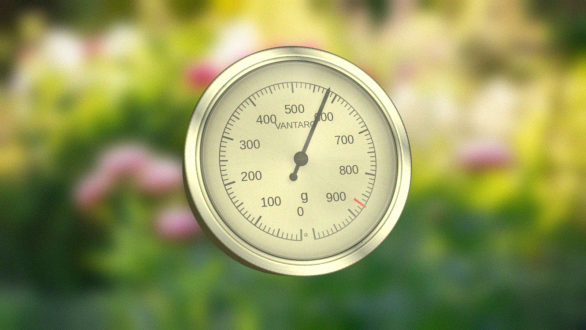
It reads 580
